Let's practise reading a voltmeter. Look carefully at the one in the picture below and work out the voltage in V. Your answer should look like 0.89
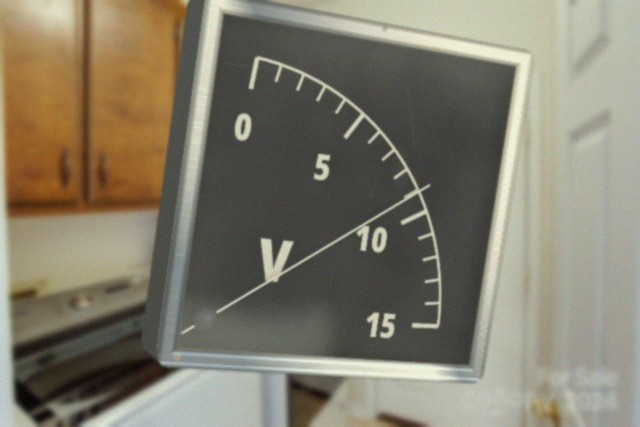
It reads 9
